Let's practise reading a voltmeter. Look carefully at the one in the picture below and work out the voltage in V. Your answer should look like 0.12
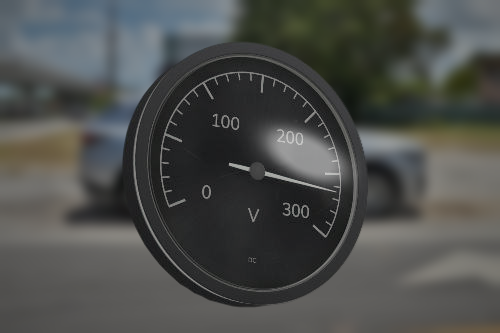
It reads 265
